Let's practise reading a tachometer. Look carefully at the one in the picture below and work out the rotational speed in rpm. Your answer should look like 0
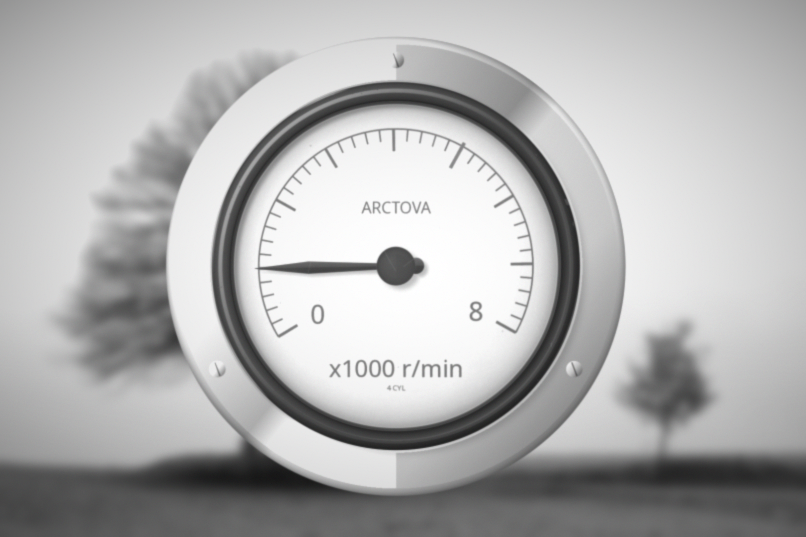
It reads 1000
